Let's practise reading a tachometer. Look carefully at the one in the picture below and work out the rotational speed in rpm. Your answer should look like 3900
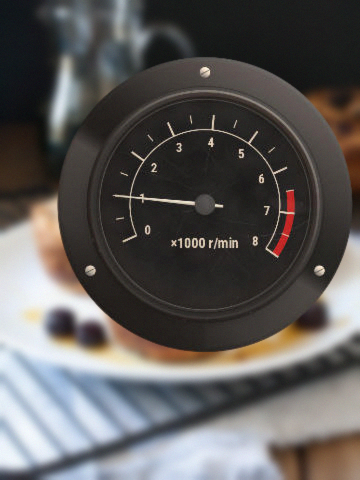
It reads 1000
